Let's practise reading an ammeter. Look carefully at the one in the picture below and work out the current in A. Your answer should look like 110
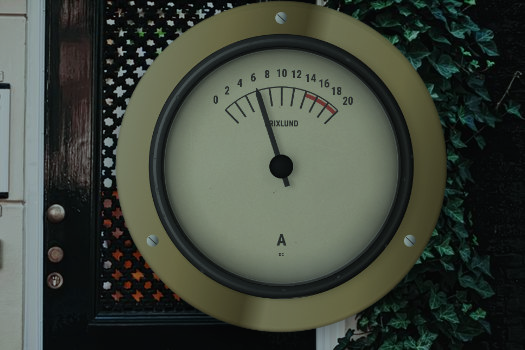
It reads 6
